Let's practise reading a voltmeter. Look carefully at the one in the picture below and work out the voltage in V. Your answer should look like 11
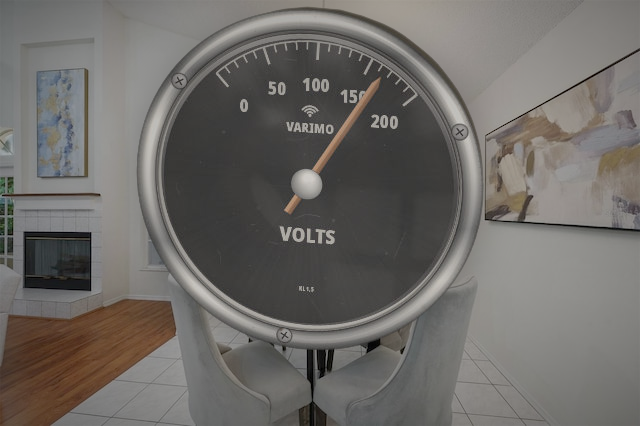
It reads 165
